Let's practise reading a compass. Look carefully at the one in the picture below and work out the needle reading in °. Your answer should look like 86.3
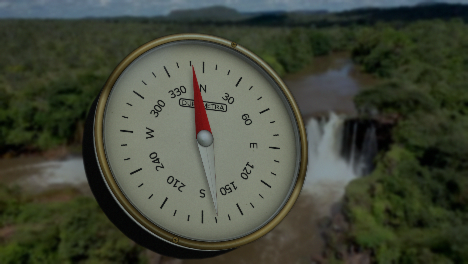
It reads 350
